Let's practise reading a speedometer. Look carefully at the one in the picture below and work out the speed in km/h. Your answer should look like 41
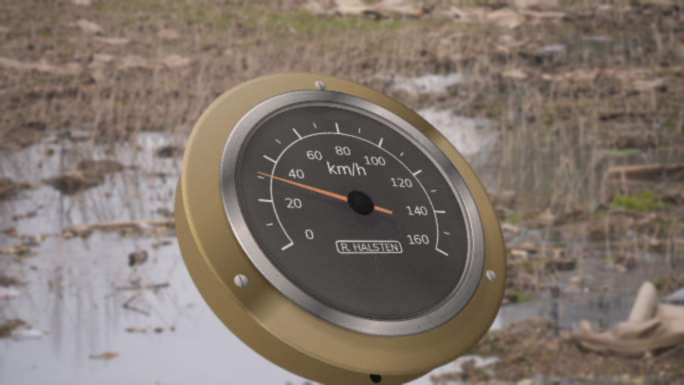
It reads 30
